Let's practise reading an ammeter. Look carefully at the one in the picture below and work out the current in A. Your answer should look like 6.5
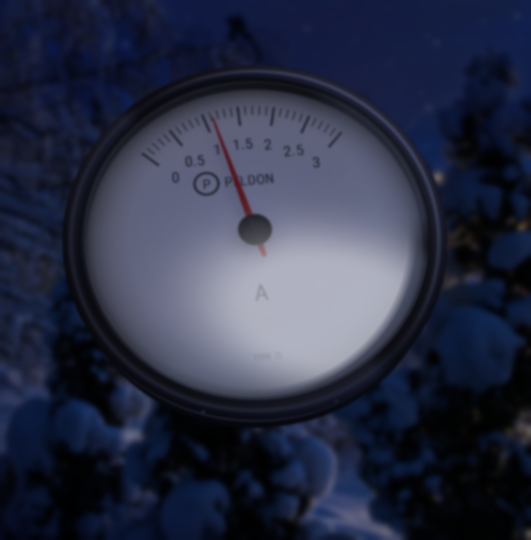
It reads 1.1
